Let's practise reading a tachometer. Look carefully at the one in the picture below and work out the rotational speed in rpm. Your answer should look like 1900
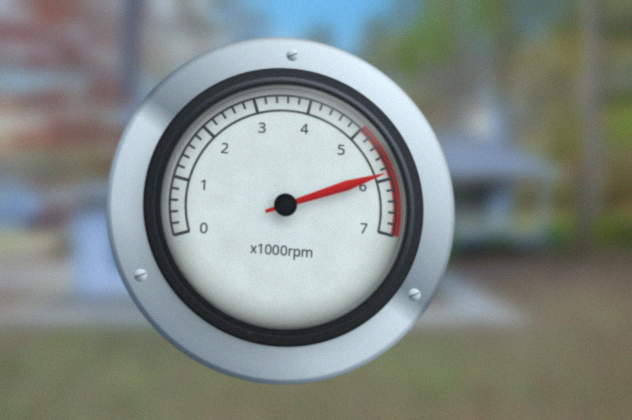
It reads 5900
